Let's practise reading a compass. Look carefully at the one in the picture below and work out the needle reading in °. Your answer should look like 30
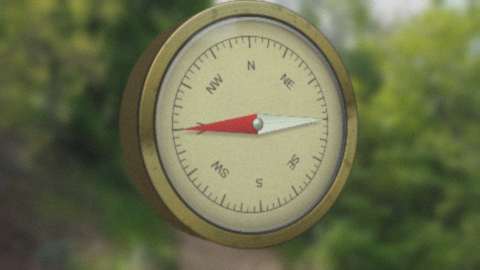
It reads 270
